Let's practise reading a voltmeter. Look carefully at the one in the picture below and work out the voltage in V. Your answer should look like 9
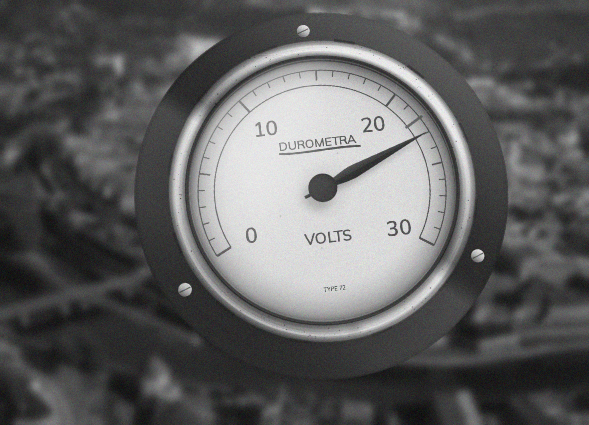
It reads 23
